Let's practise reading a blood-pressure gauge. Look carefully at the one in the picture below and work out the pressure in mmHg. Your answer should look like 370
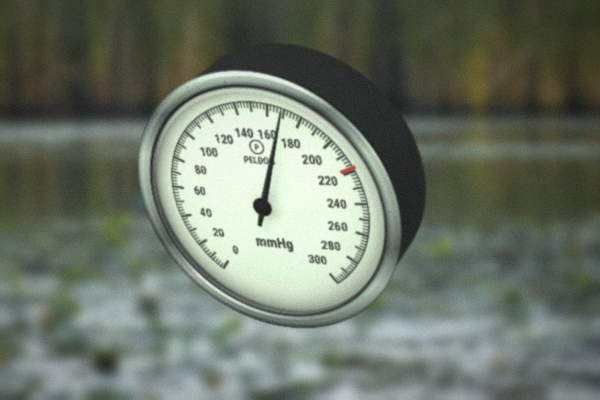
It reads 170
